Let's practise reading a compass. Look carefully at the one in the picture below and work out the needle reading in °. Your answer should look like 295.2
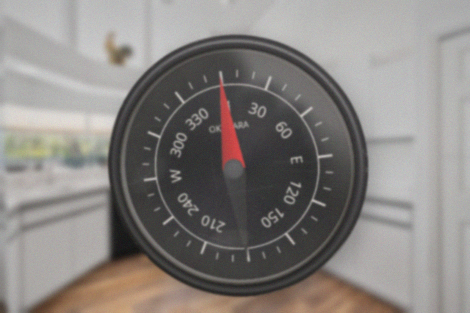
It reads 0
